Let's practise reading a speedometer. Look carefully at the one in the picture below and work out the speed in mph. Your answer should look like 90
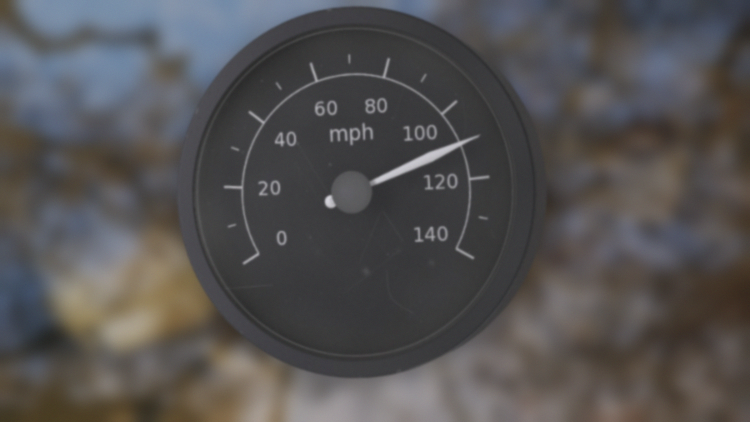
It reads 110
